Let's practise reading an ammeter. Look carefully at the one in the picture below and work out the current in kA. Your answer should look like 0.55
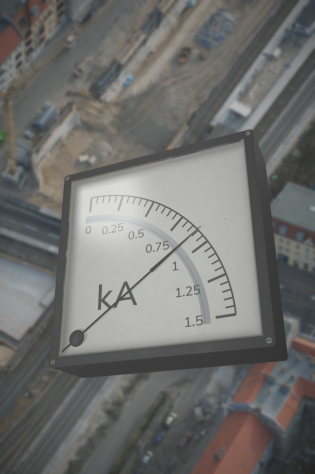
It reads 0.9
